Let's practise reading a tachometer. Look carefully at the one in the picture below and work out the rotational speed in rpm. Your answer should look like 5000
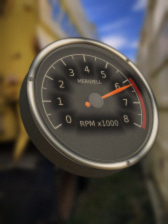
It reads 6250
